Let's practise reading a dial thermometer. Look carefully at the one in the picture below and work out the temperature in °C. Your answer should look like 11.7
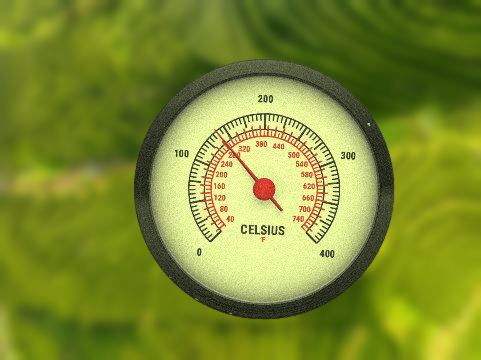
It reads 140
